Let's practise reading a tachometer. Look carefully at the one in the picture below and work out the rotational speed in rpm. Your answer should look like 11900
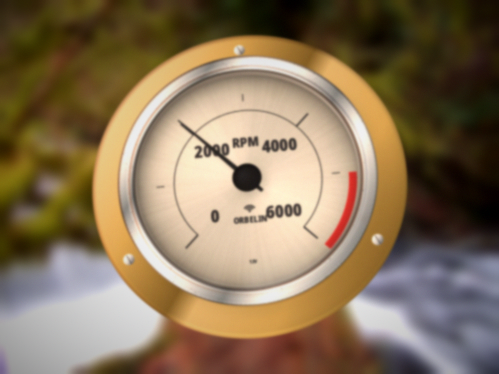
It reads 2000
